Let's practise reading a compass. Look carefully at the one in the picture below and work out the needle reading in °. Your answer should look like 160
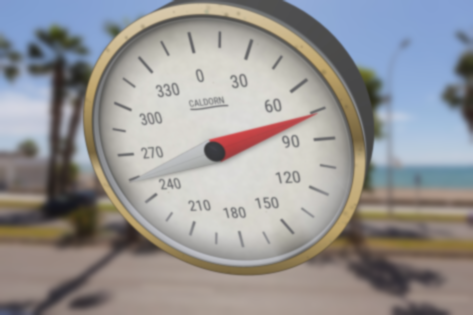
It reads 75
